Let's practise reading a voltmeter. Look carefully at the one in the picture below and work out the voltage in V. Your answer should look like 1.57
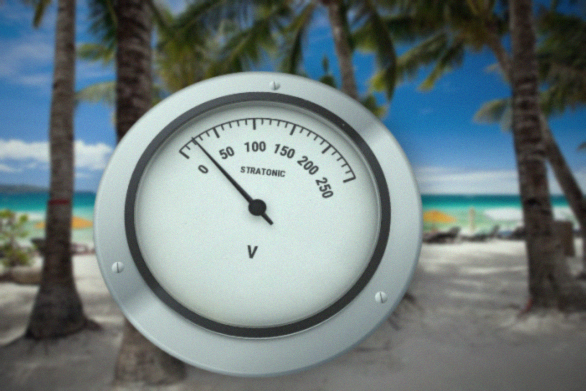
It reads 20
